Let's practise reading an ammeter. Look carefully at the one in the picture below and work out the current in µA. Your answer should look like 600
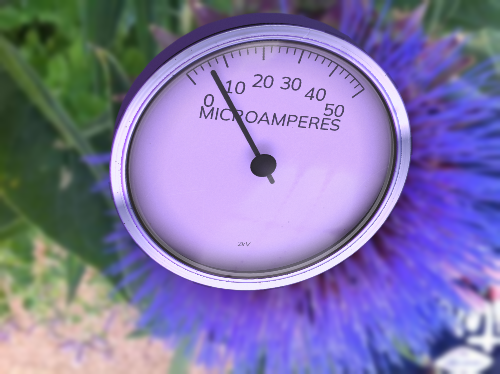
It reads 6
